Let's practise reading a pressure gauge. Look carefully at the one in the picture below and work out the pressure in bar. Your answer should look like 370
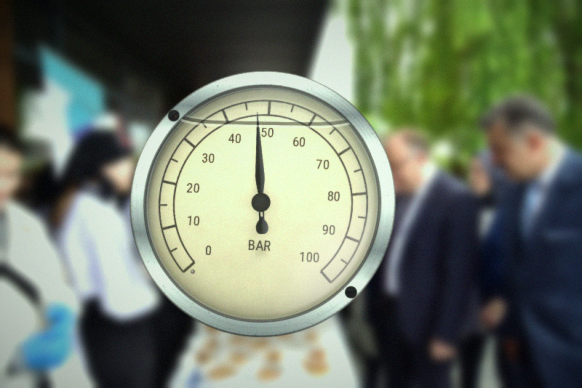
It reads 47.5
